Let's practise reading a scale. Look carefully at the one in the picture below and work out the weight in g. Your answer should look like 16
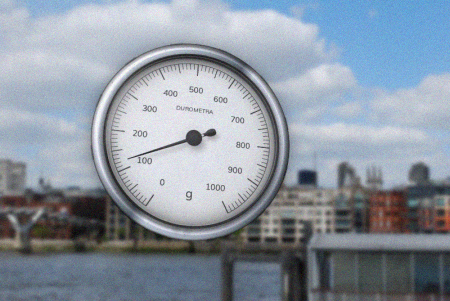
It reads 120
